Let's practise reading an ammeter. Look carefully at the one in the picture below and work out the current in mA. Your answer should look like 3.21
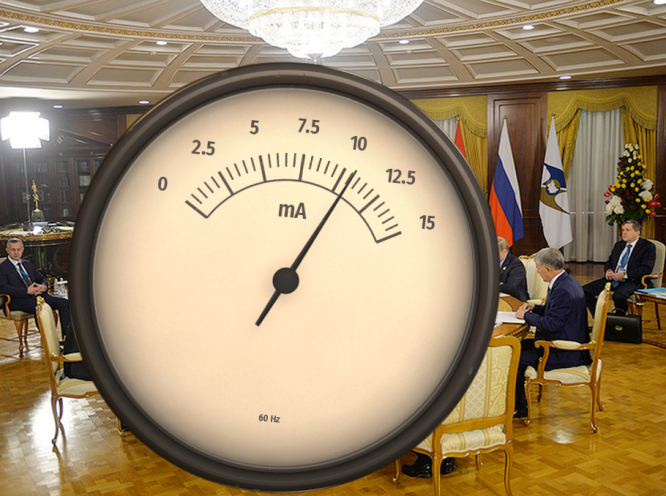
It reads 10.5
